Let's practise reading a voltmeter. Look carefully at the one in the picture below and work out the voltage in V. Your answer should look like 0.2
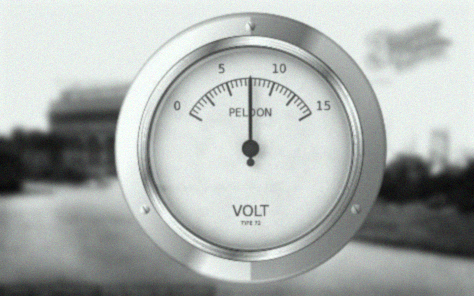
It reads 7.5
